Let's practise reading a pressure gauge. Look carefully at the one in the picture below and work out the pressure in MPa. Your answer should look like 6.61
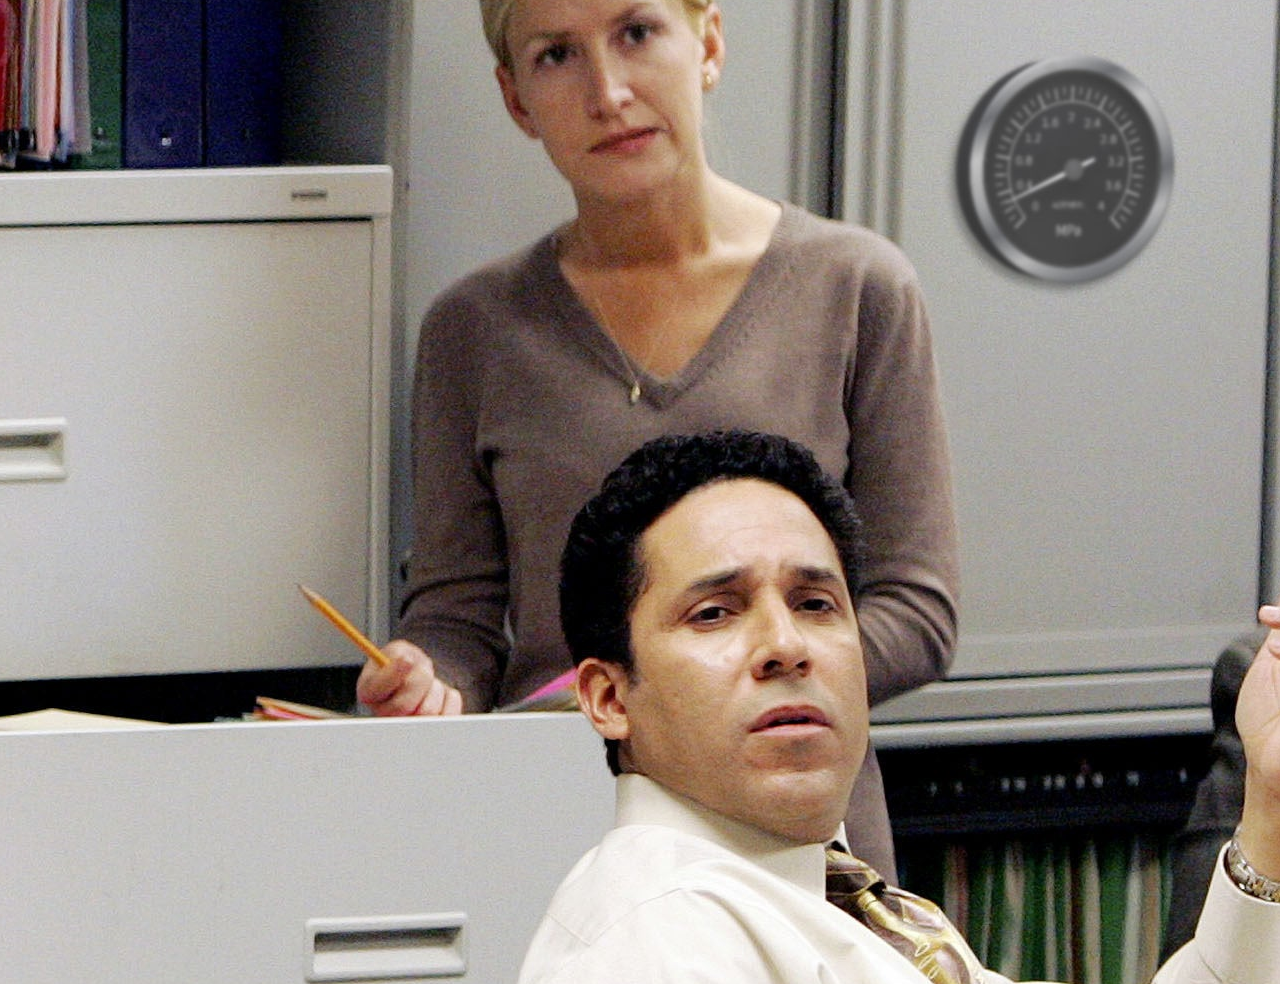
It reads 0.3
